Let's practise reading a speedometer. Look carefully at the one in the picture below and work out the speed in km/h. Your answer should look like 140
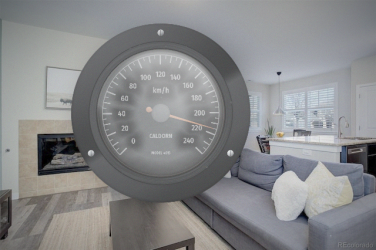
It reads 215
